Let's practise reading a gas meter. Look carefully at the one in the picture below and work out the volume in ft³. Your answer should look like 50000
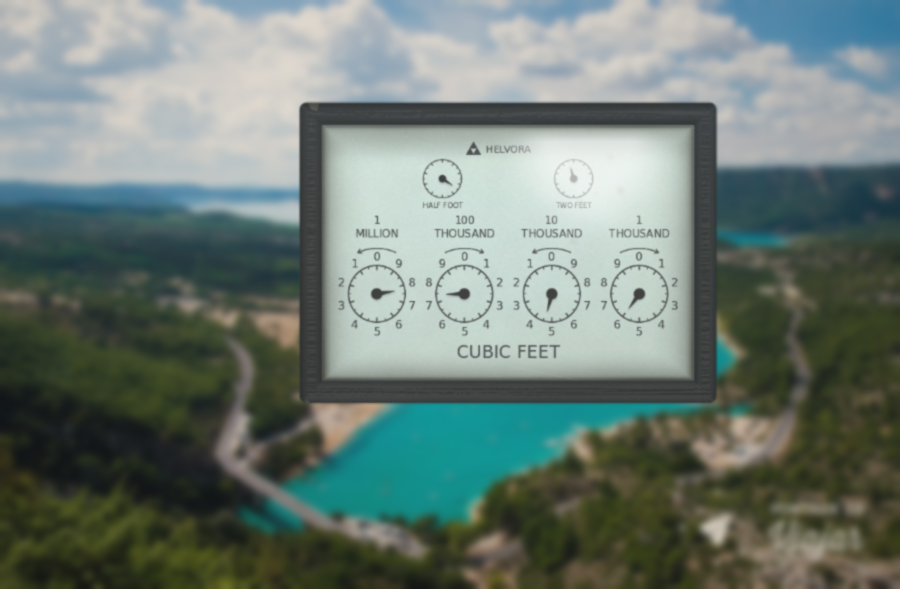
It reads 774600
